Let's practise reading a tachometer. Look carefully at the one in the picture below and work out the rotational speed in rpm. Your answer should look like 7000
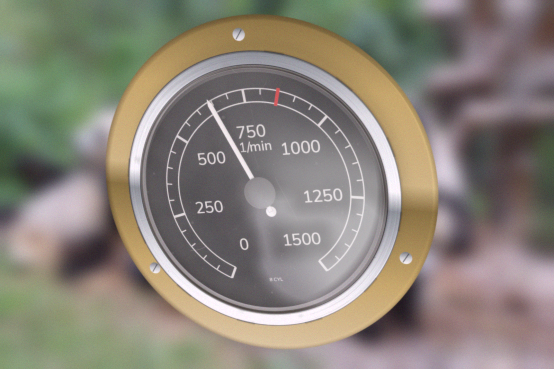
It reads 650
